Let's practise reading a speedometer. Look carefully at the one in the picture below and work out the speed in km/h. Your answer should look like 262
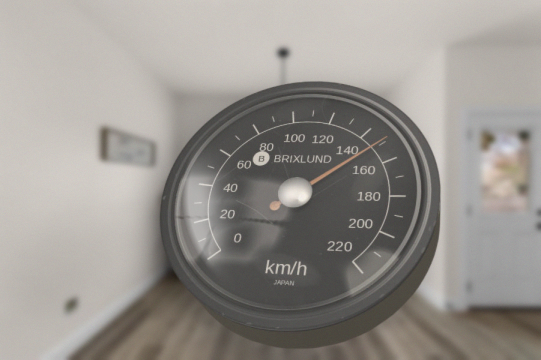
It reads 150
